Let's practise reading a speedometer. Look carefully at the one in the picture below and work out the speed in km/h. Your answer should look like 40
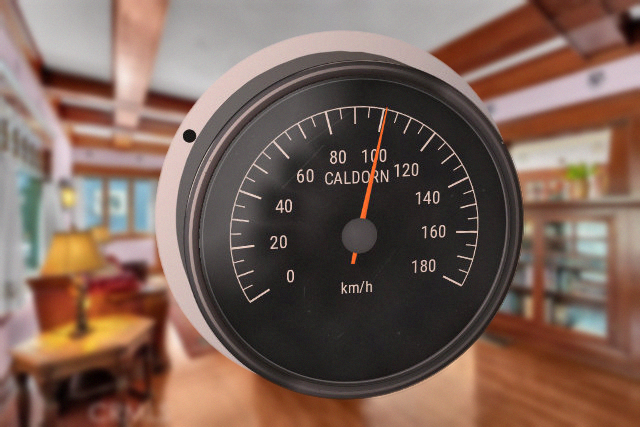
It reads 100
